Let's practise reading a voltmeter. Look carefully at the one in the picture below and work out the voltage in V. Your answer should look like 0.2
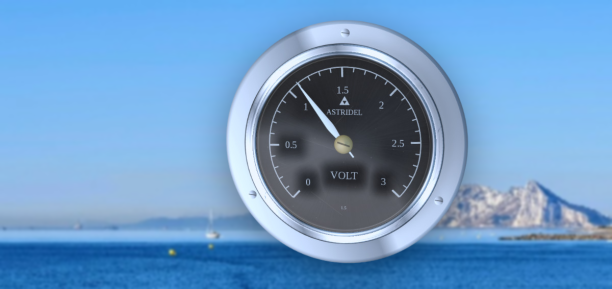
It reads 1.1
